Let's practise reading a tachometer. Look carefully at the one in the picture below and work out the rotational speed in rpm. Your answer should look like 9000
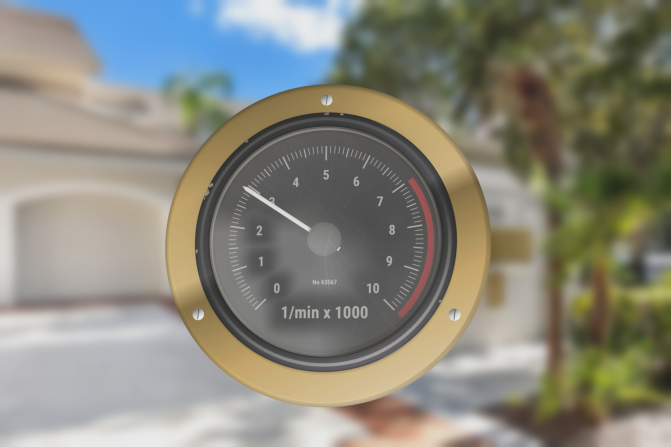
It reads 2900
